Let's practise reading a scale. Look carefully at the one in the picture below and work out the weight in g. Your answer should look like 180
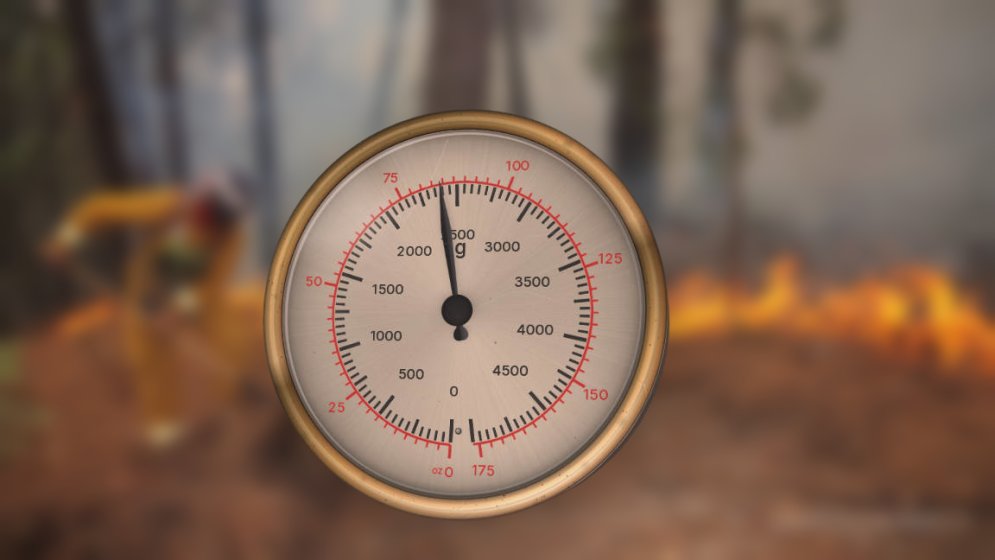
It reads 2400
